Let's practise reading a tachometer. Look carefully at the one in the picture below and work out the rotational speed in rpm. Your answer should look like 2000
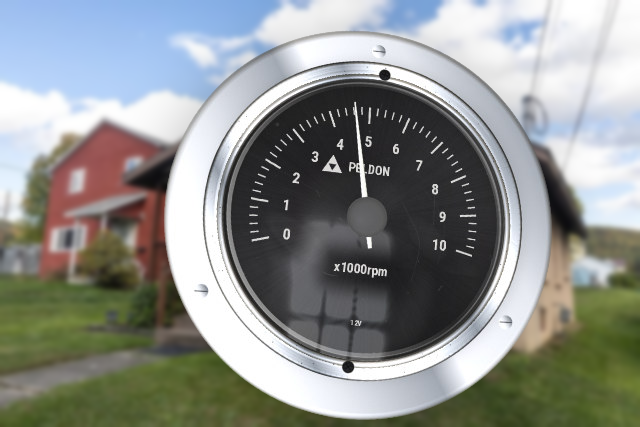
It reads 4600
